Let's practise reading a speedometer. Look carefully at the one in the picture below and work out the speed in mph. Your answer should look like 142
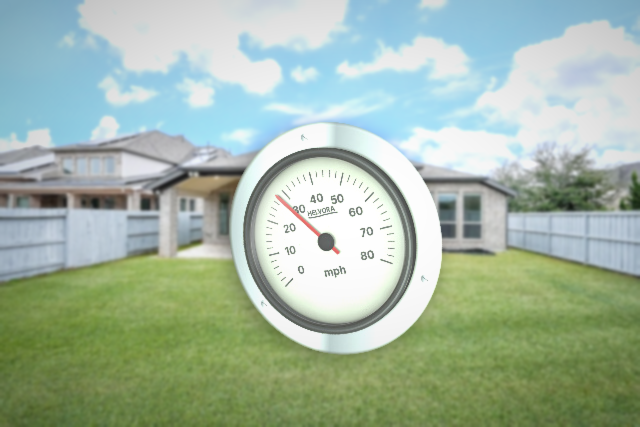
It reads 28
